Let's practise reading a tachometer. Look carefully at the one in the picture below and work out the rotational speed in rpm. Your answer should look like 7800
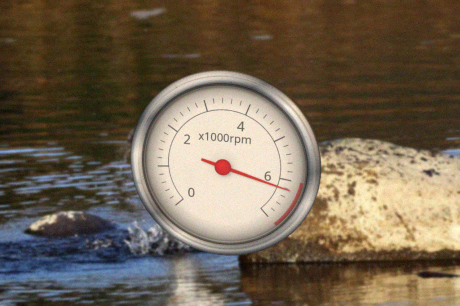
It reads 6200
